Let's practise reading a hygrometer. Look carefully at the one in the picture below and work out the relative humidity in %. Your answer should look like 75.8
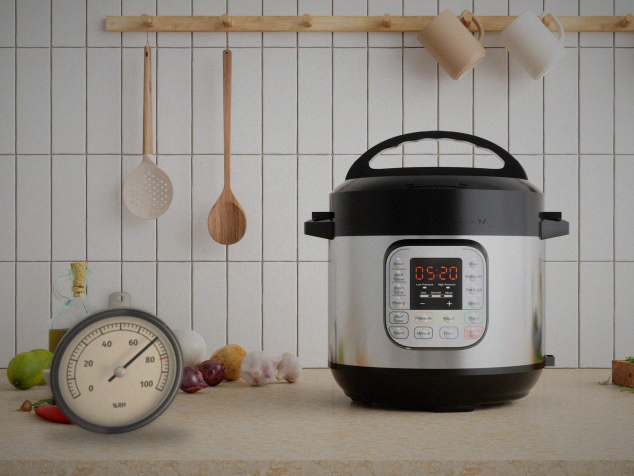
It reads 70
